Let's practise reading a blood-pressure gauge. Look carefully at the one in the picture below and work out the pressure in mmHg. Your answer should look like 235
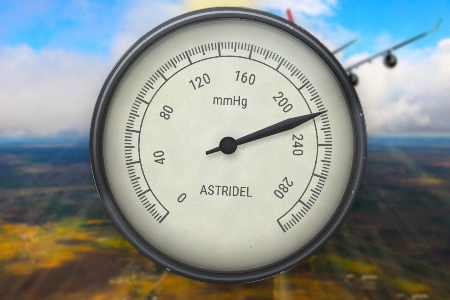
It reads 220
